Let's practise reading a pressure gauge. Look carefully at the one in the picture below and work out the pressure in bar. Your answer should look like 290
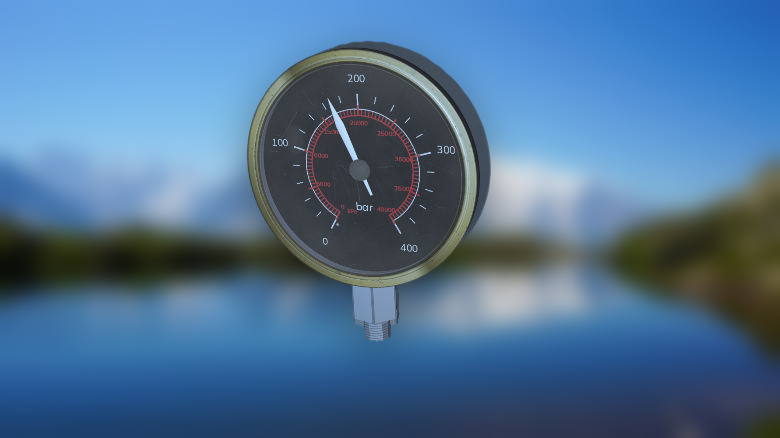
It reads 170
